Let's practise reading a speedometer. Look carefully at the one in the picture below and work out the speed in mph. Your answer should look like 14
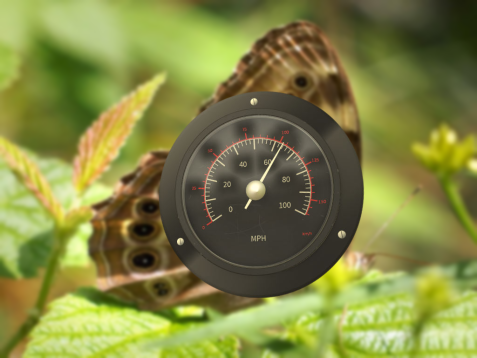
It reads 64
